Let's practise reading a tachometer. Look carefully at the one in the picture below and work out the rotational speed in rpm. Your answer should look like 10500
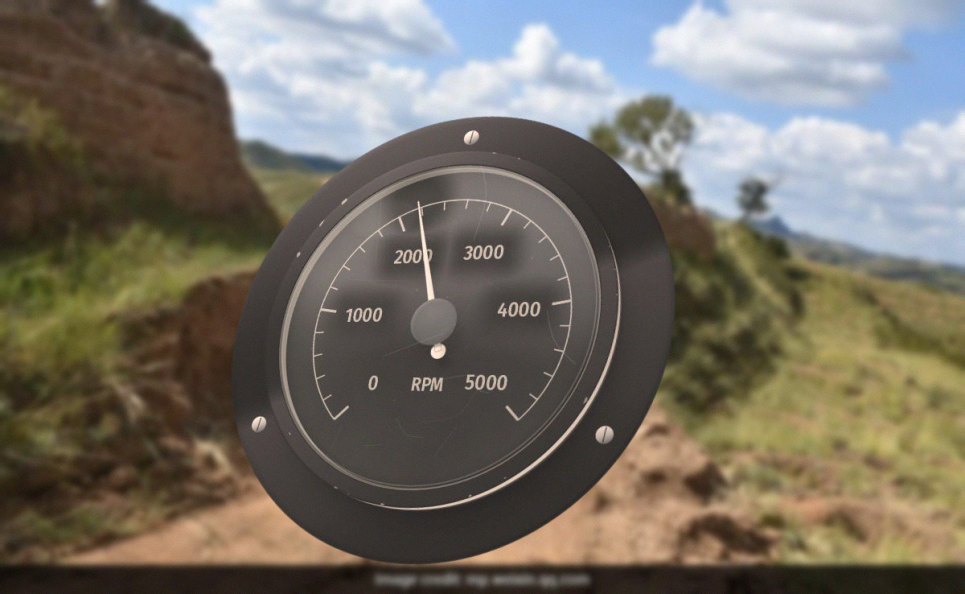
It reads 2200
